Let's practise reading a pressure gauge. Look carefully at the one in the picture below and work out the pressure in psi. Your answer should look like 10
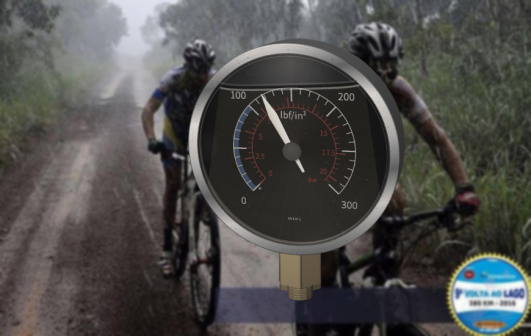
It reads 120
